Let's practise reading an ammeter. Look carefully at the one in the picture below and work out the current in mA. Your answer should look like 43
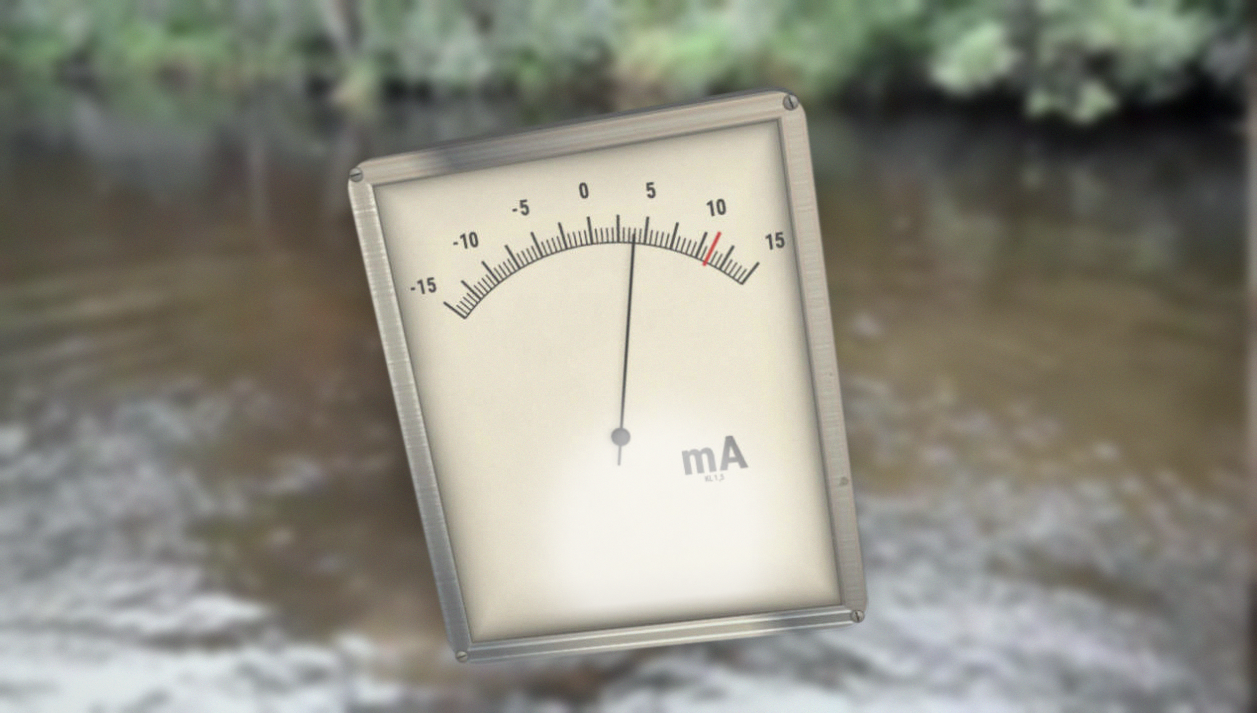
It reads 4
